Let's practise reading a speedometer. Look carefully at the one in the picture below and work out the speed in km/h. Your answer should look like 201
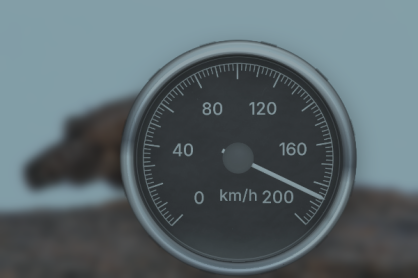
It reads 186
